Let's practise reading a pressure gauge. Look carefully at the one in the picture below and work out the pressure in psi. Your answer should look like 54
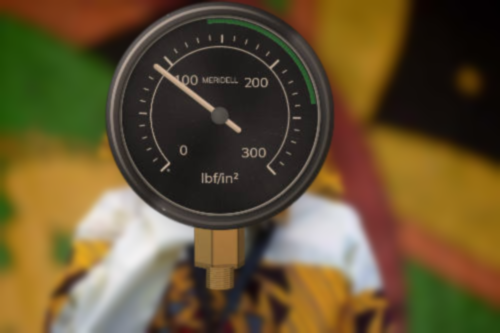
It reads 90
